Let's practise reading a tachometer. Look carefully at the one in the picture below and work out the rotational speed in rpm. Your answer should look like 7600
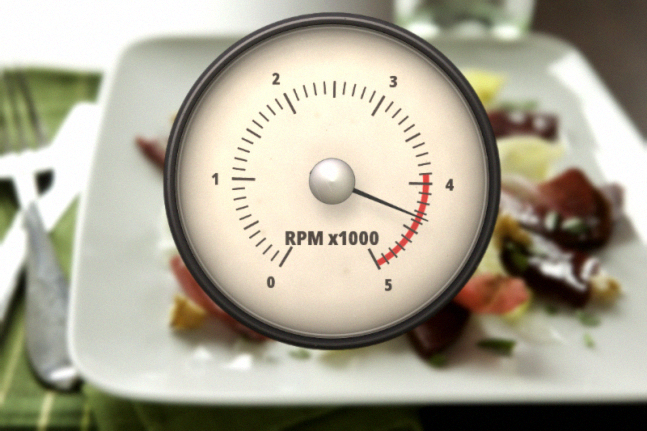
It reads 4350
